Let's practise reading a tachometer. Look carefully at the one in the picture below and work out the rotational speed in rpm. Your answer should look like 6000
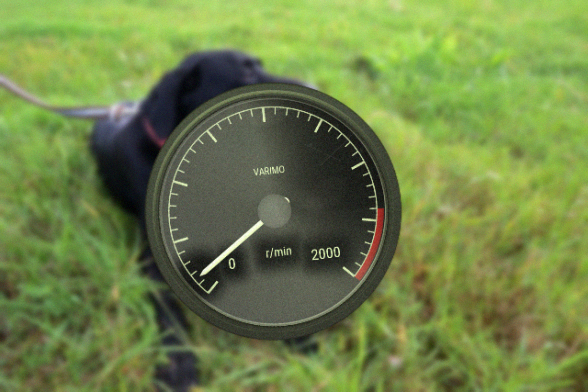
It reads 75
